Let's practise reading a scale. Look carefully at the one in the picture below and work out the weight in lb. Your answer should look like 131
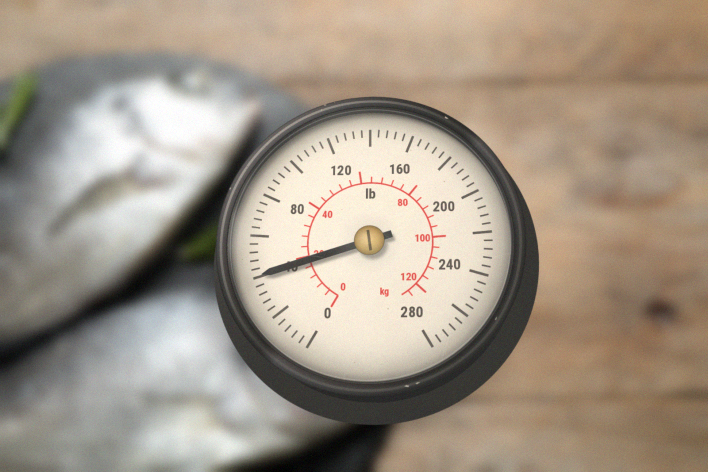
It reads 40
